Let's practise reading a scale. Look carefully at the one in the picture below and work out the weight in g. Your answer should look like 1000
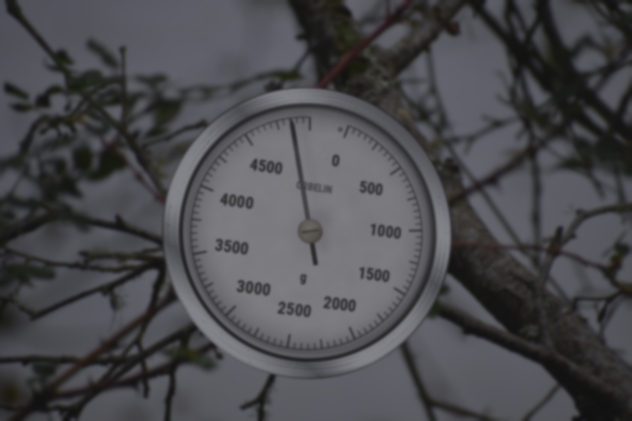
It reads 4850
